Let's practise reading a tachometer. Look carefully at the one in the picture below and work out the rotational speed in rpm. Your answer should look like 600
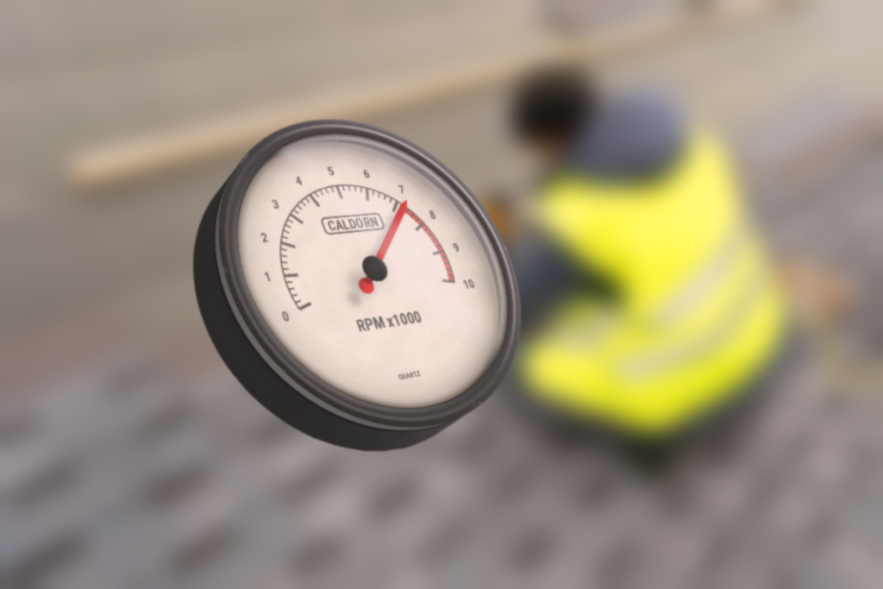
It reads 7200
